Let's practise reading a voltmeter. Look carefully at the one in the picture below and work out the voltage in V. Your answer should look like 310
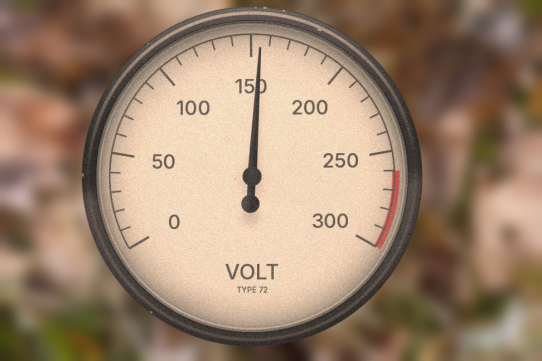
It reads 155
